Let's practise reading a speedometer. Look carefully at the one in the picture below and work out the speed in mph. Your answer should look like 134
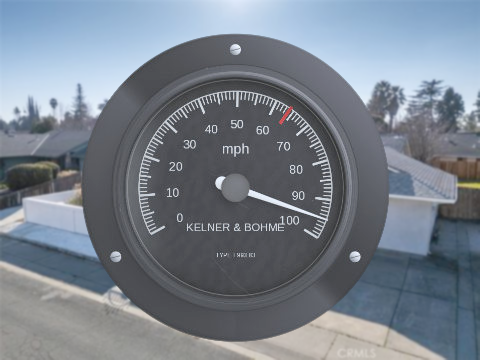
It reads 95
